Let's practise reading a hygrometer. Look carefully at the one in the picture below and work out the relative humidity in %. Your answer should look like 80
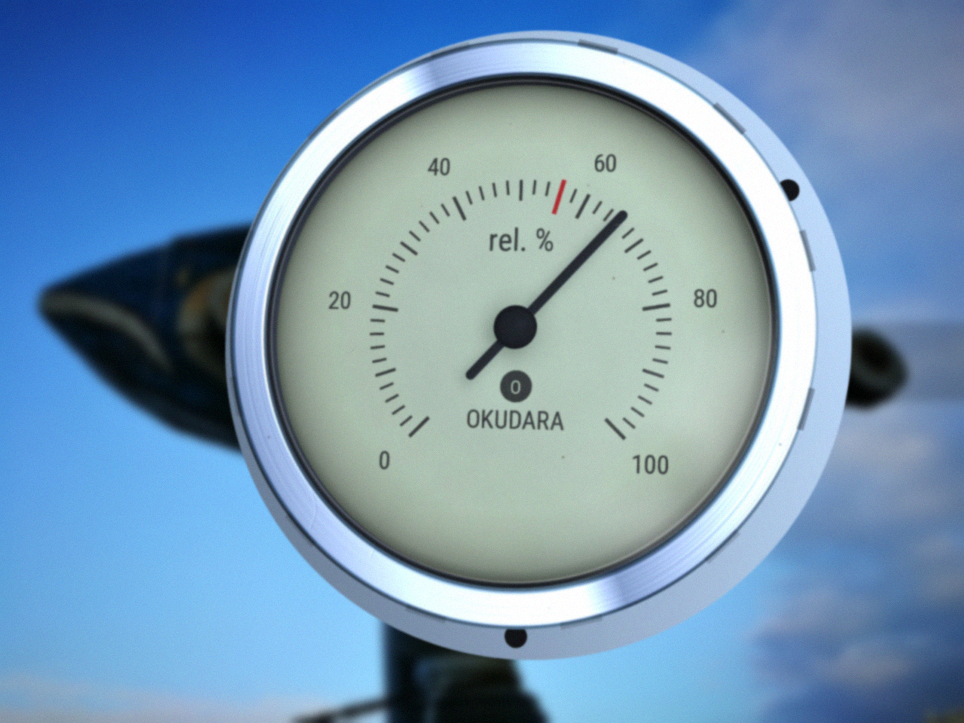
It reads 66
